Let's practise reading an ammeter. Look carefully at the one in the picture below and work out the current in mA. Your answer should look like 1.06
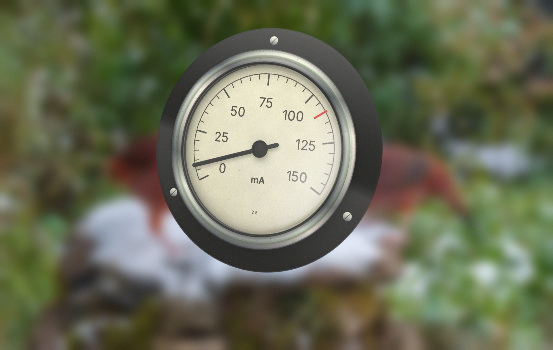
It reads 7.5
